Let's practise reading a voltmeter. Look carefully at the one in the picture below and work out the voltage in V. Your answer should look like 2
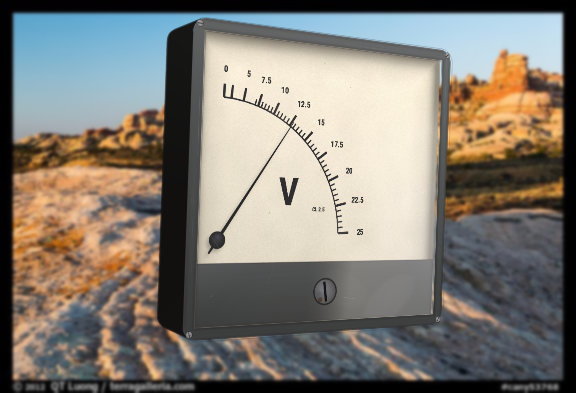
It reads 12.5
